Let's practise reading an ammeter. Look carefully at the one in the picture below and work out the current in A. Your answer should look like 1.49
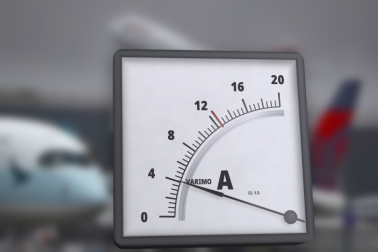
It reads 4
